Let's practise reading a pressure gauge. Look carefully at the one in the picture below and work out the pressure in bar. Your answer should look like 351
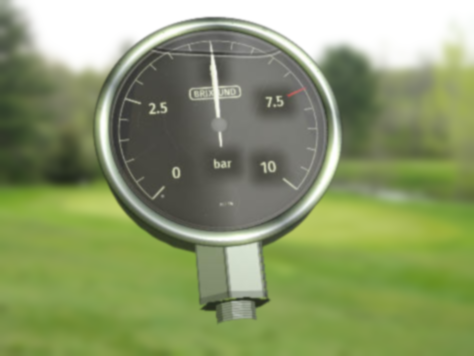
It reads 5
